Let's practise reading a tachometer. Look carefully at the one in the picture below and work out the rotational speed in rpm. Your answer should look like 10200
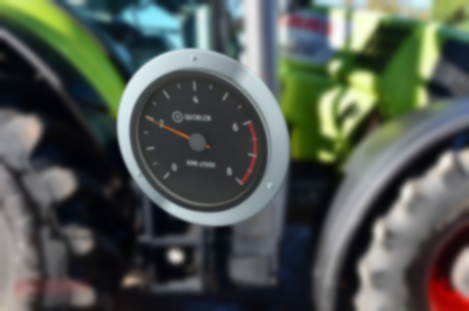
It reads 2000
